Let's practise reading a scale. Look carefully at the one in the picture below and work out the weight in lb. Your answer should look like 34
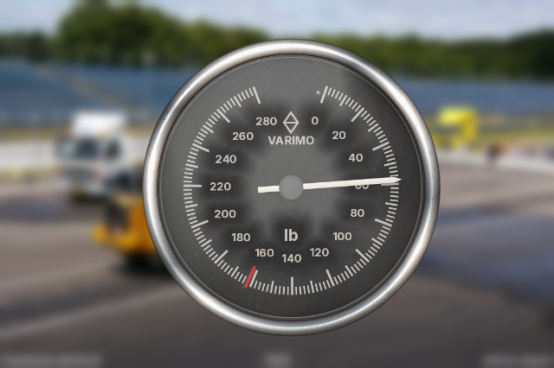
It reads 58
